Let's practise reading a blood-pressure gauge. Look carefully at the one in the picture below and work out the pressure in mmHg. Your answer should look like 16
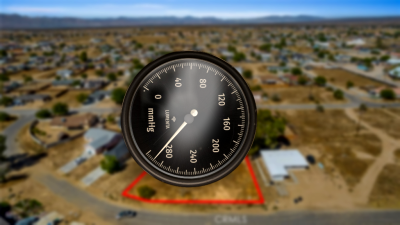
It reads 290
